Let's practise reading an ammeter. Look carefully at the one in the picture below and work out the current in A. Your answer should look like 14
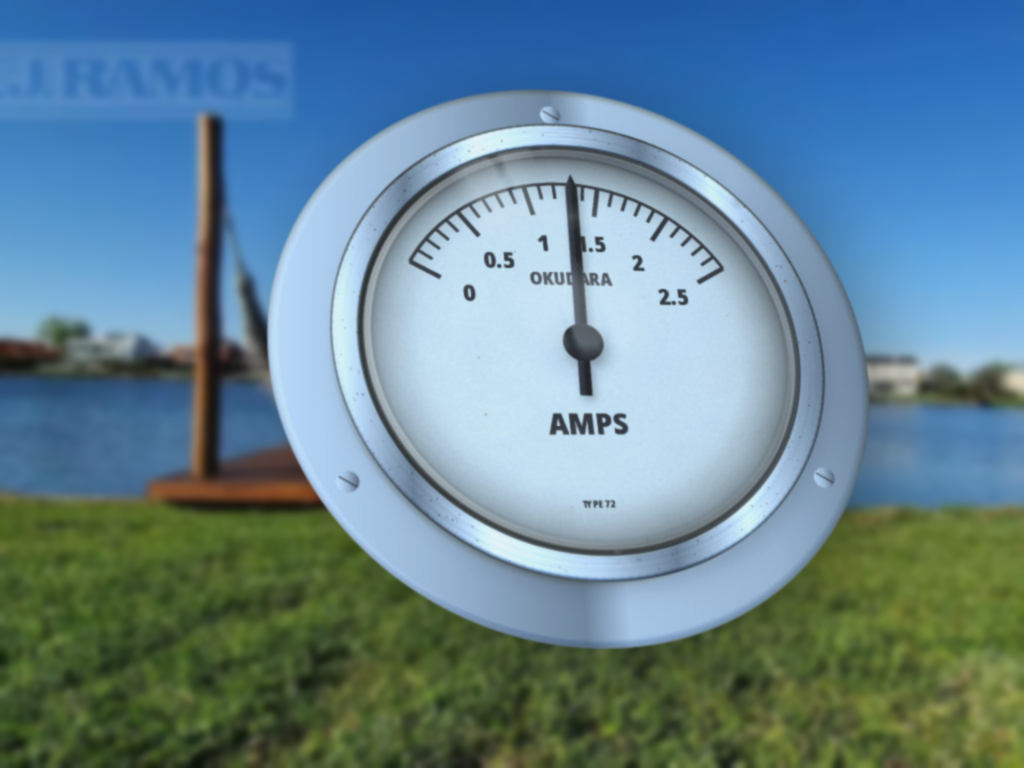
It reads 1.3
